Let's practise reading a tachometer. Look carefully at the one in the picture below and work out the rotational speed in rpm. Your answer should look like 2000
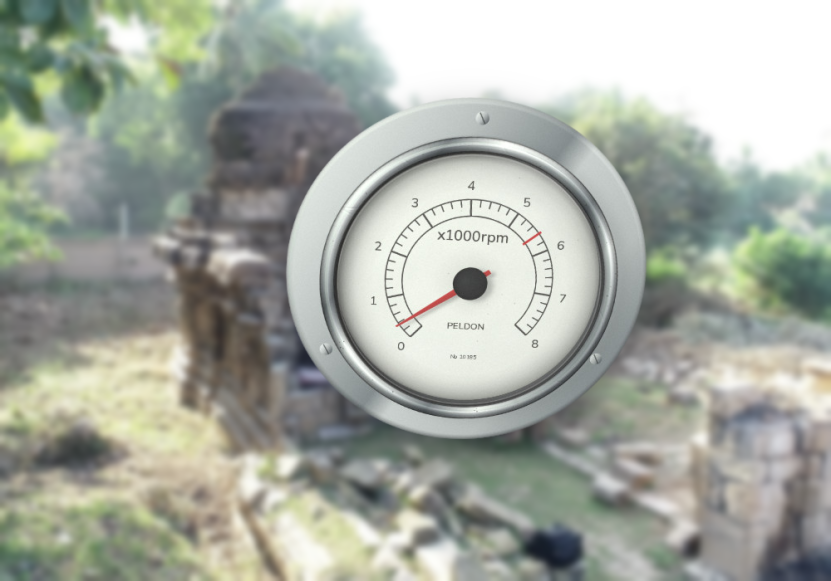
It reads 400
